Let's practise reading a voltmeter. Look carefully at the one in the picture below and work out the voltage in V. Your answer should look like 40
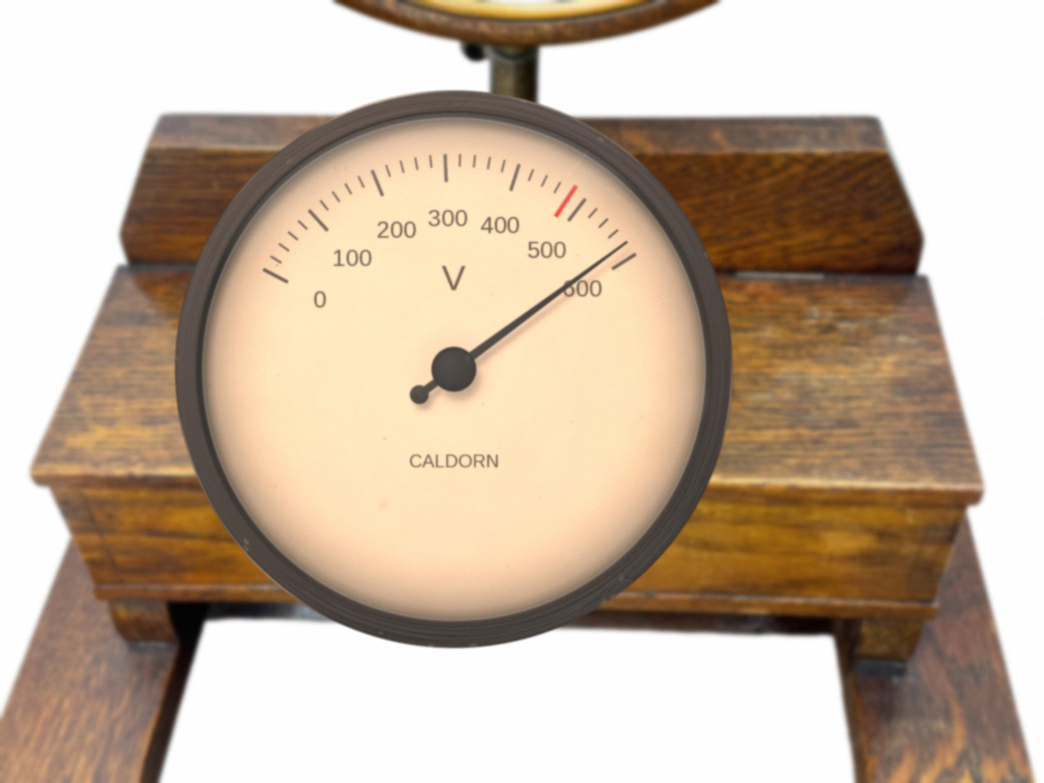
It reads 580
